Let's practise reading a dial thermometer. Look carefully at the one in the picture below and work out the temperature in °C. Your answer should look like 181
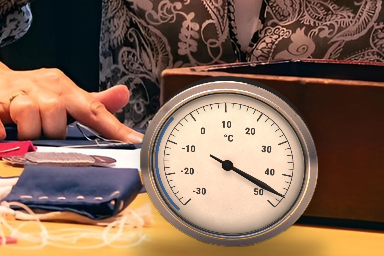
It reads 46
